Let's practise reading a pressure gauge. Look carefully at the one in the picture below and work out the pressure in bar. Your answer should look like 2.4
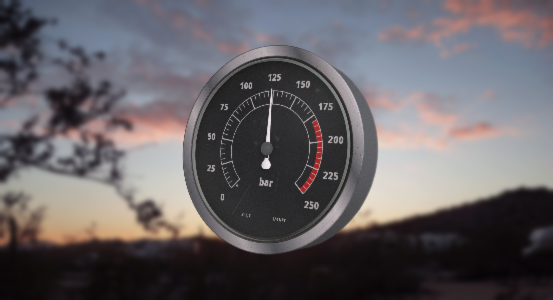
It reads 125
